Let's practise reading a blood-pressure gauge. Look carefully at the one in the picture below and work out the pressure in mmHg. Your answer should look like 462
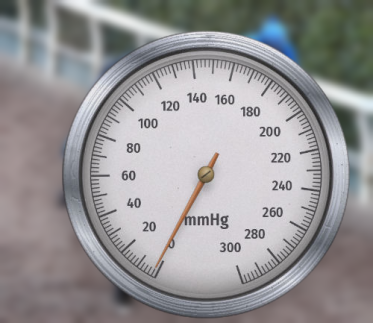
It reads 2
